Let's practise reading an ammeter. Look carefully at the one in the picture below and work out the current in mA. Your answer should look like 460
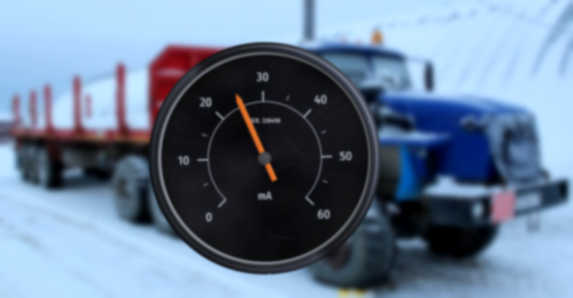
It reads 25
